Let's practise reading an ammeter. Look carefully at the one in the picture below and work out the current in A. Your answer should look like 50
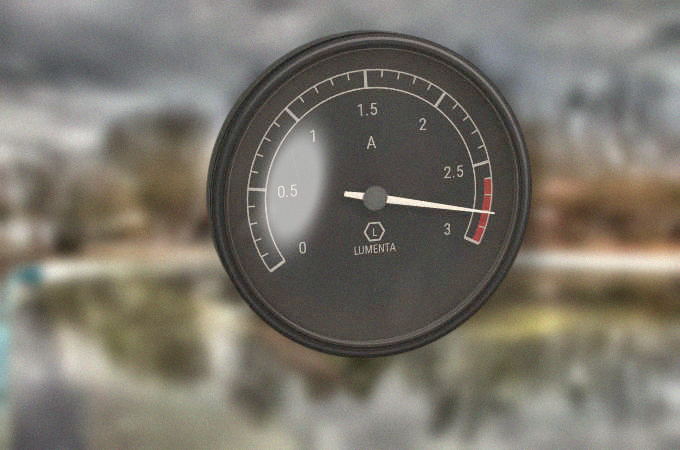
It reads 2.8
